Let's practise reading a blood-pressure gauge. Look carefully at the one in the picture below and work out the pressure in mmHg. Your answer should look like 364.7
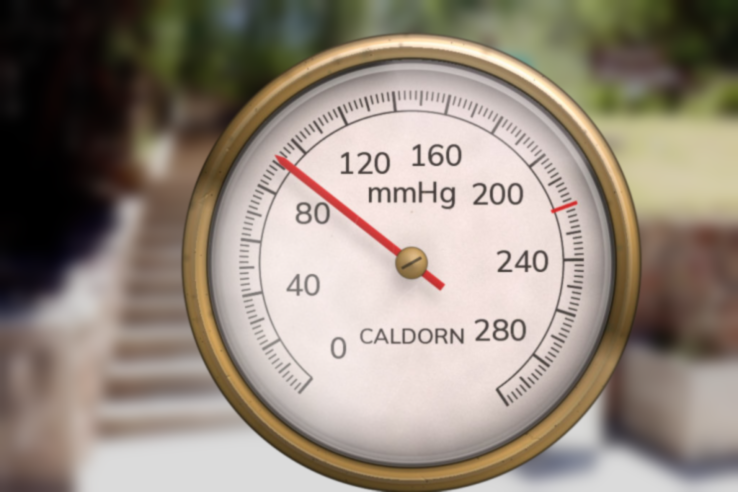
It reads 92
